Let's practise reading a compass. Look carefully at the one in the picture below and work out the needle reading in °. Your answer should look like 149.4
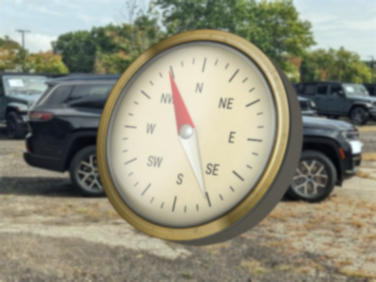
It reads 330
